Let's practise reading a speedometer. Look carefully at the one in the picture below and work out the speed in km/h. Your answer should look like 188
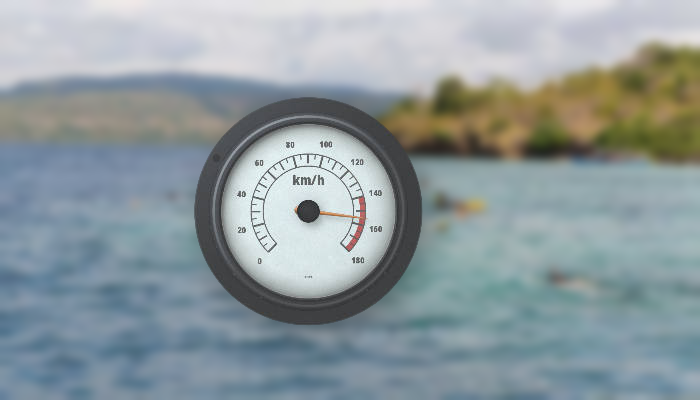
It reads 155
